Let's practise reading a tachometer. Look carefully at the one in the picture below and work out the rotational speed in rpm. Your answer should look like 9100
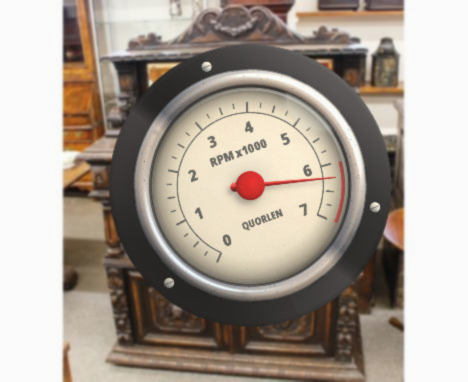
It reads 6250
